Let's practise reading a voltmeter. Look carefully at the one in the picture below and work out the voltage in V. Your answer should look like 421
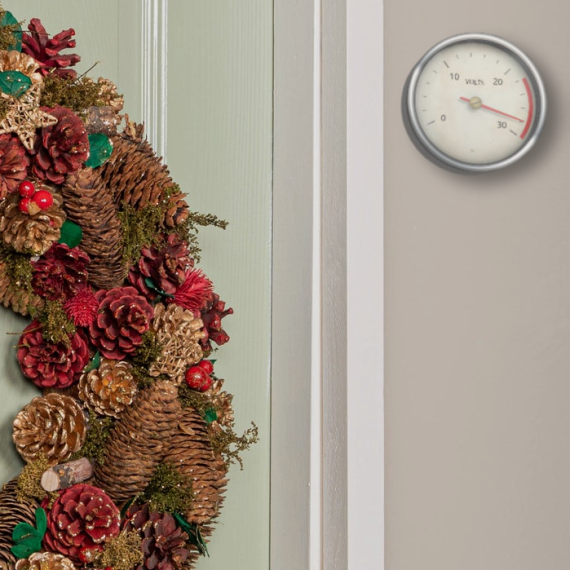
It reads 28
